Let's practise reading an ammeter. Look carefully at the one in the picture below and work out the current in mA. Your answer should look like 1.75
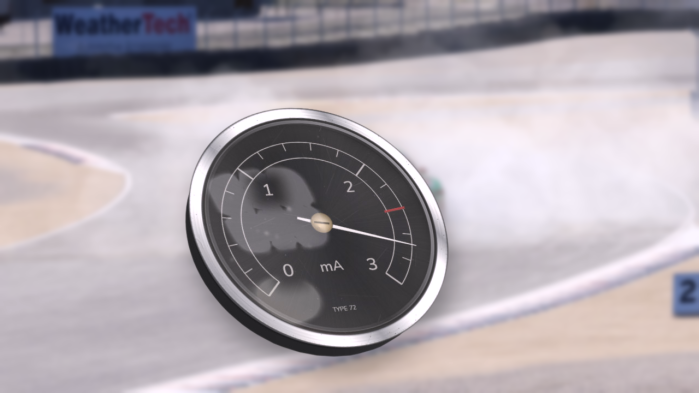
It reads 2.7
